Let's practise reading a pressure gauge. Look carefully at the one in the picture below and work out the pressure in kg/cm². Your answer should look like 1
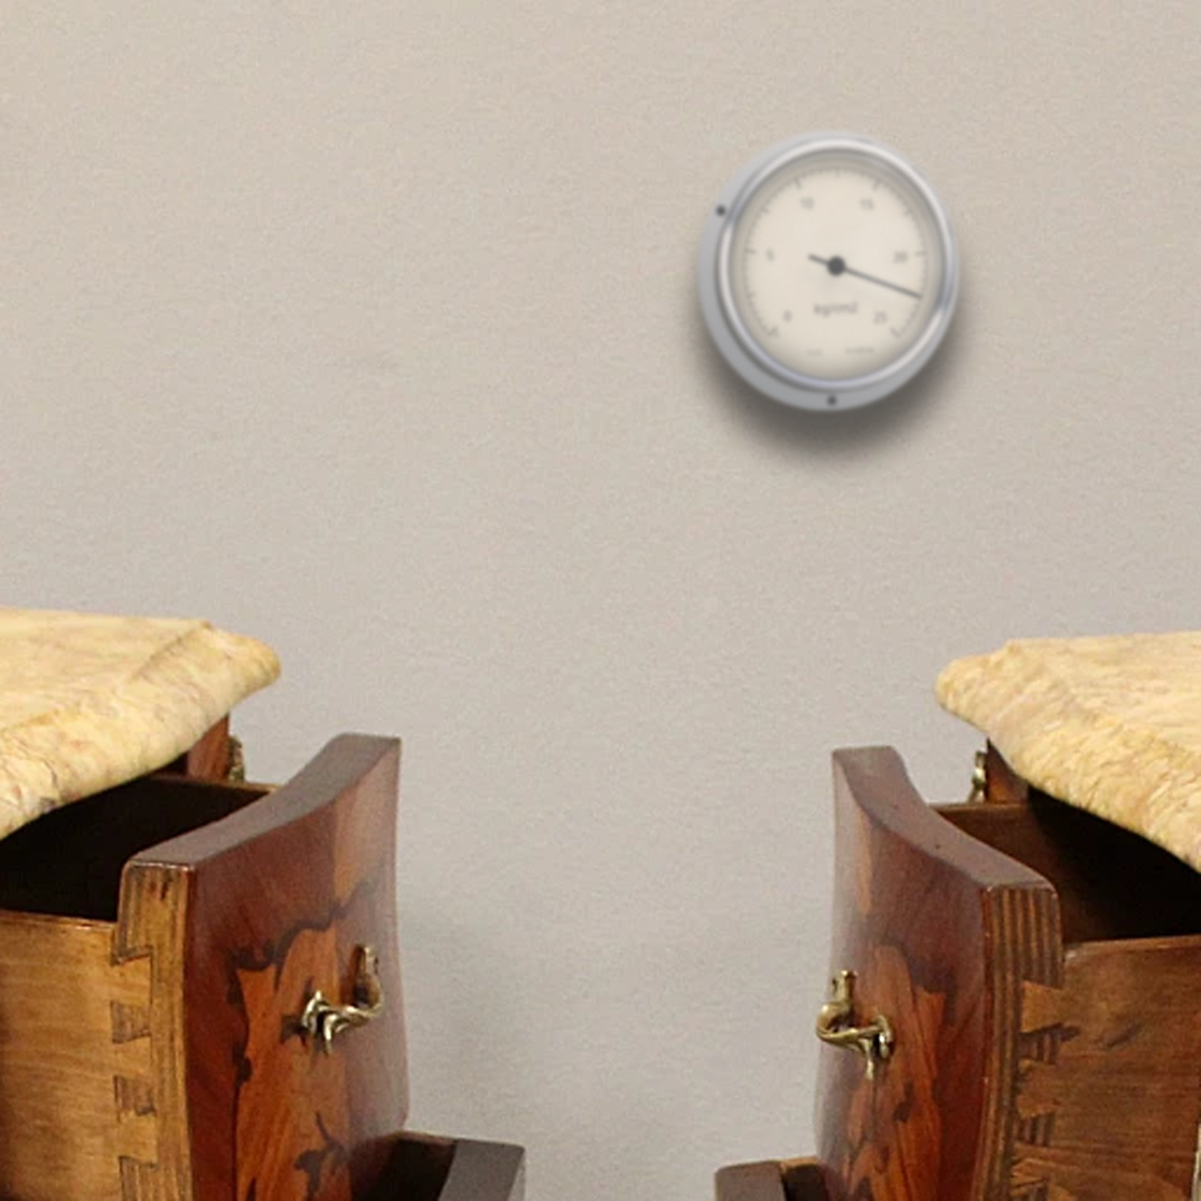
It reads 22.5
